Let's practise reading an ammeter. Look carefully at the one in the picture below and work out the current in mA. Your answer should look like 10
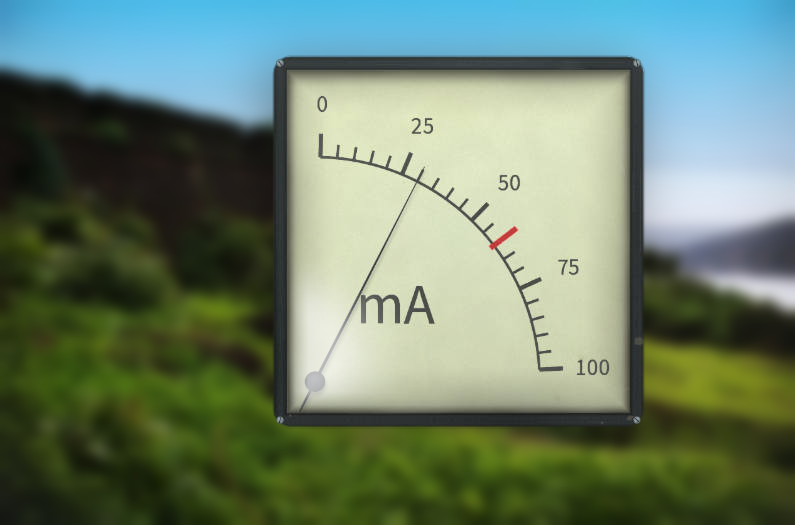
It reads 30
